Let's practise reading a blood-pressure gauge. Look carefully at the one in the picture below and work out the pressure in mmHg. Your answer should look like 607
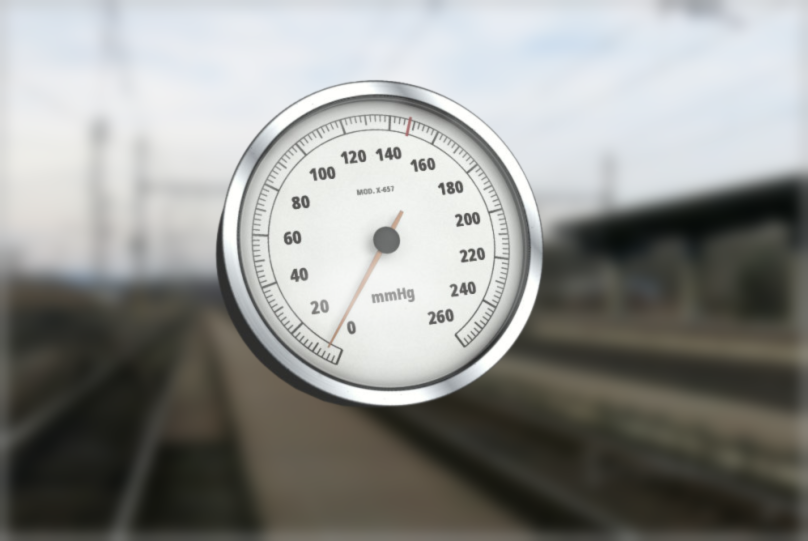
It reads 6
